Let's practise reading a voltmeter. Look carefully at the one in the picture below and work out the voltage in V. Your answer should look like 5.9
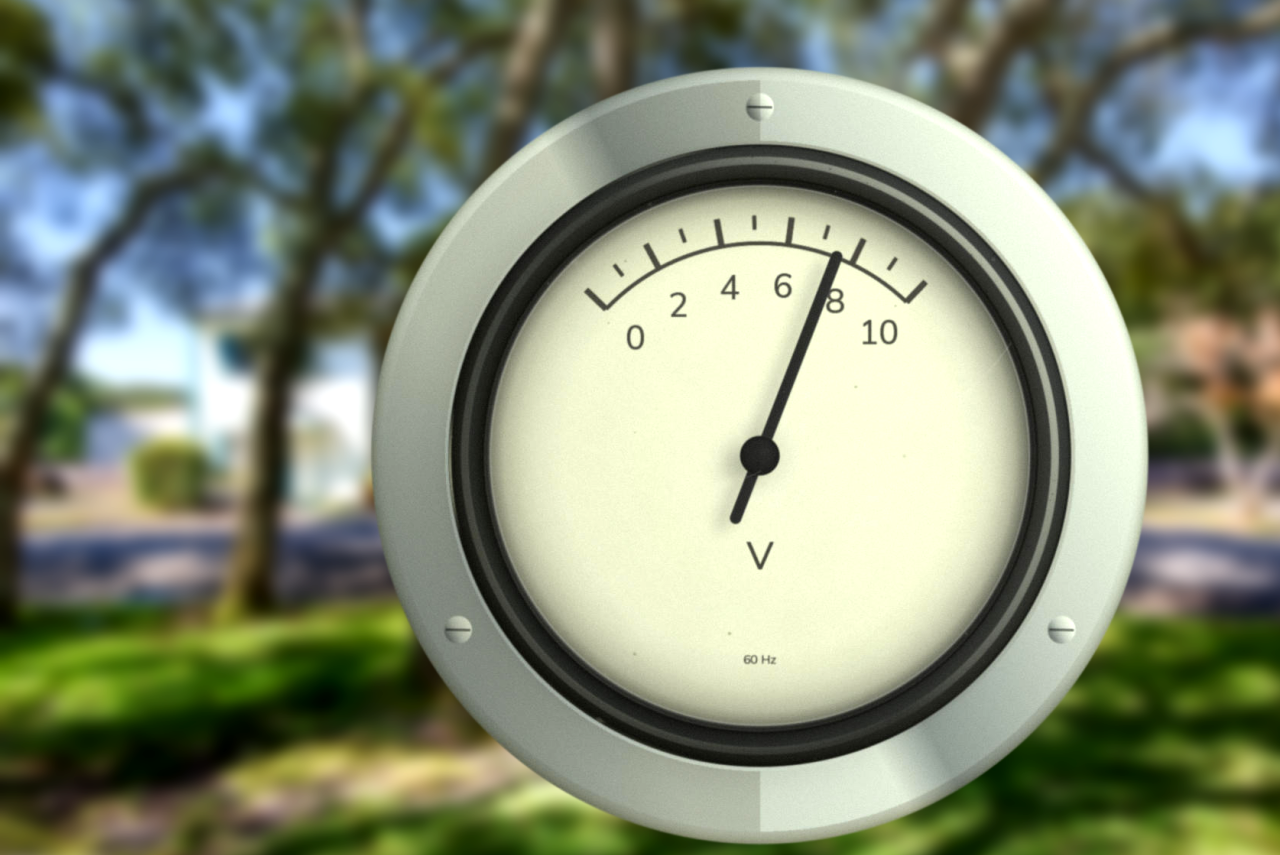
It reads 7.5
